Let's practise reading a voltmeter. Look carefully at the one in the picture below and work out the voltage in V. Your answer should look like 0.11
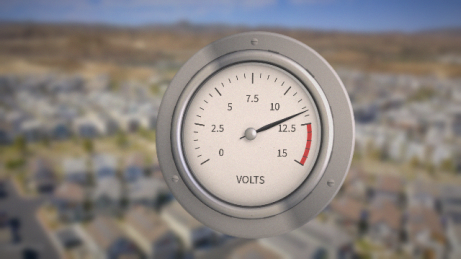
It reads 11.75
